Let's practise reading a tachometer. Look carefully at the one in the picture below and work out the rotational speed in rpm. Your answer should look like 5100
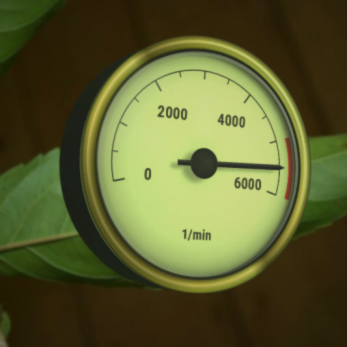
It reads 5500
